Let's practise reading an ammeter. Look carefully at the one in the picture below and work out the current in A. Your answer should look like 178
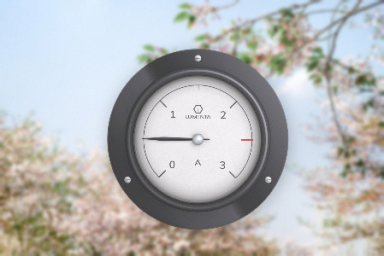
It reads 0.5
